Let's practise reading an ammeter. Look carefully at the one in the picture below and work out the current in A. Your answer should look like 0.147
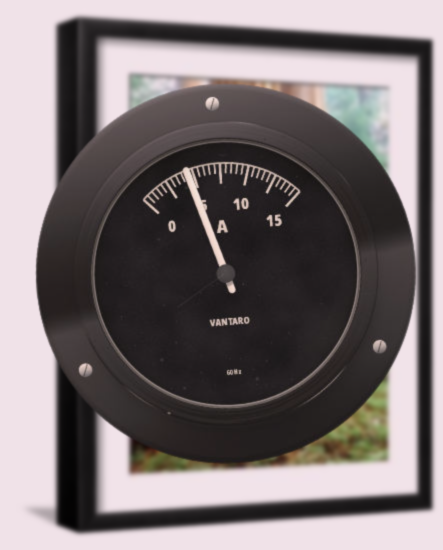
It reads 4.5
